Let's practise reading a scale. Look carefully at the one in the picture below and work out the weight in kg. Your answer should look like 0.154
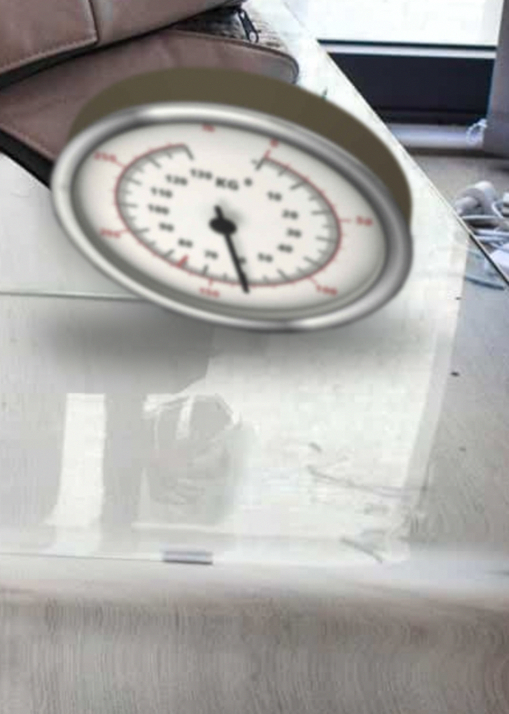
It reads 60
